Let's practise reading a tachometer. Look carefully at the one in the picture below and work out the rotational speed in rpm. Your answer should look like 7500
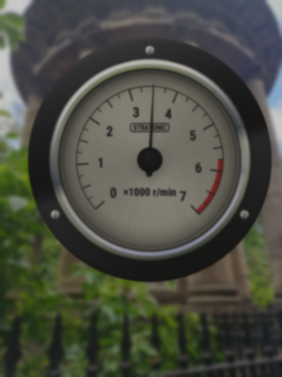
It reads 3500
